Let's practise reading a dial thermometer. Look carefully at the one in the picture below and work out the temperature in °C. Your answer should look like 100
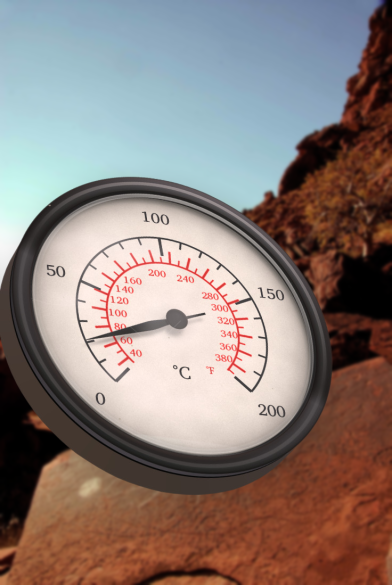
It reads 20
